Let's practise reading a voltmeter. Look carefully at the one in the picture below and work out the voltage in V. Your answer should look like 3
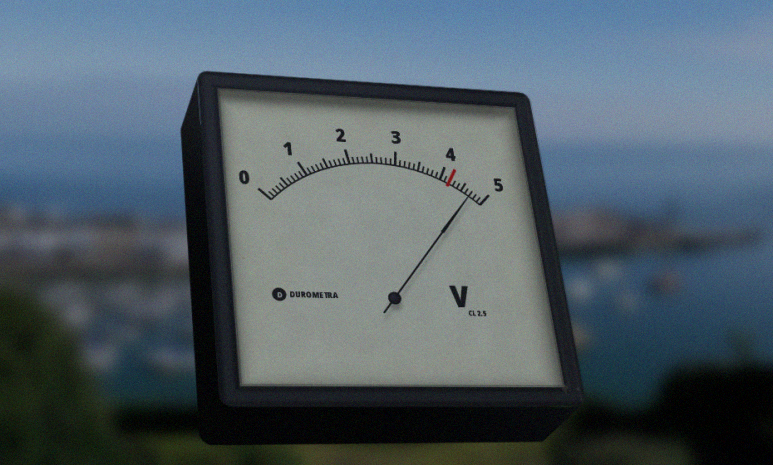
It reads 4.7
